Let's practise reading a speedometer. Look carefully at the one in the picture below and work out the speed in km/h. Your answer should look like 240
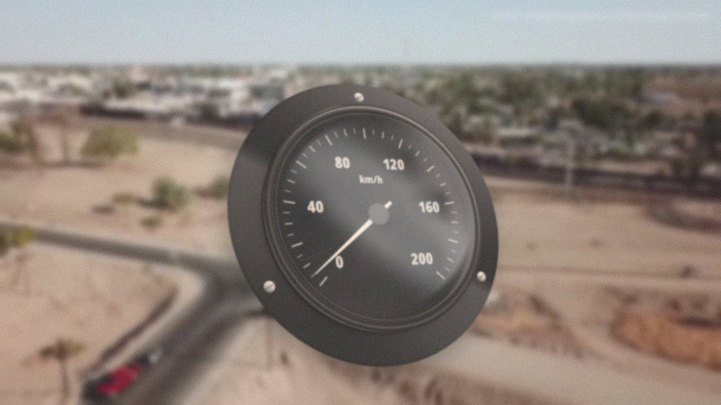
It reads 5
